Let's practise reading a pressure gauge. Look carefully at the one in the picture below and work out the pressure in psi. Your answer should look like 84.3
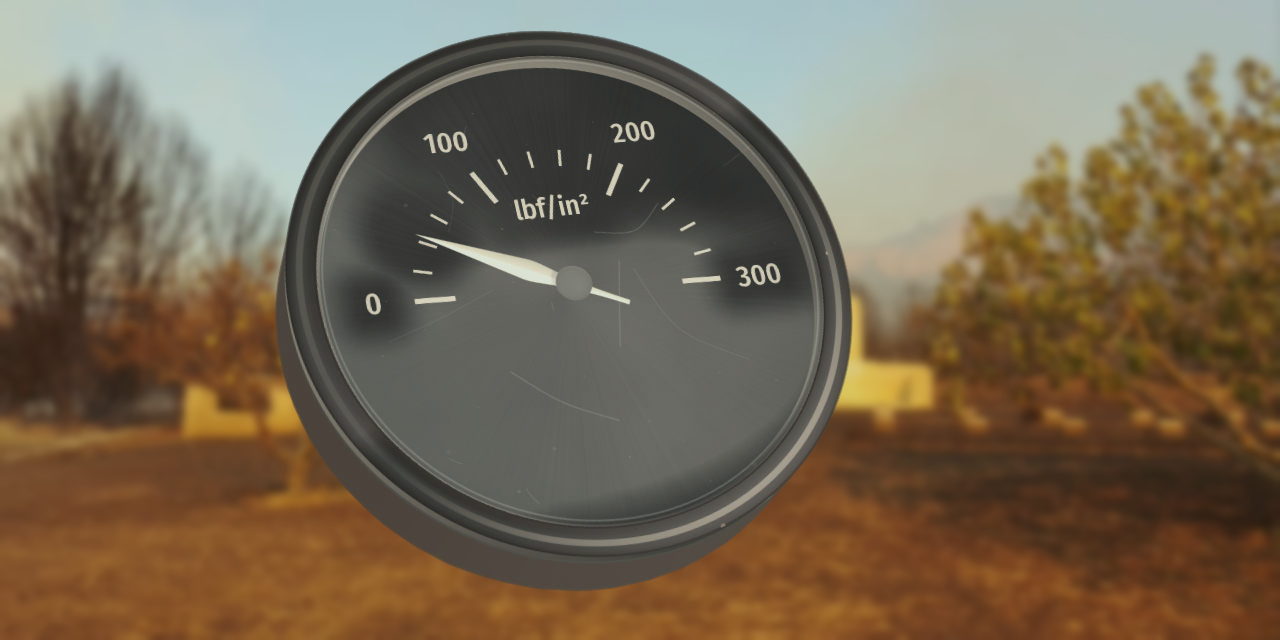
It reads 40
